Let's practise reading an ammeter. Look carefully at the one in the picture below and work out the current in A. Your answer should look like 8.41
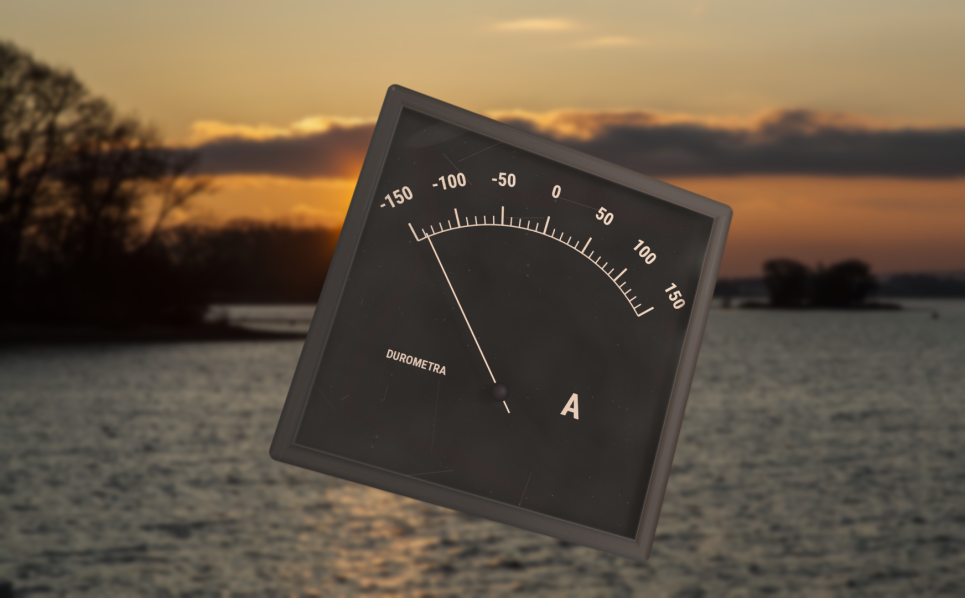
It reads -140
